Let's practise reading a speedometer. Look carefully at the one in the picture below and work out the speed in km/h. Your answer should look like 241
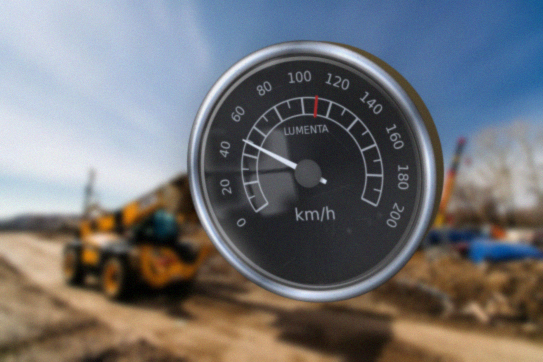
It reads 50
